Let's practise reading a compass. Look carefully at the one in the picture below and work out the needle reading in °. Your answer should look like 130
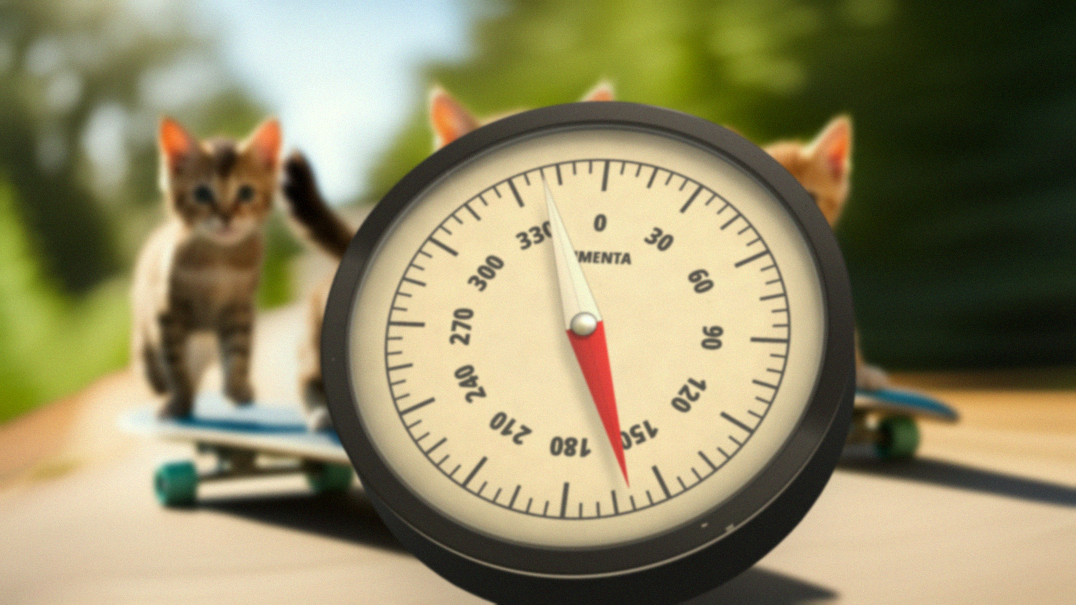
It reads 160
